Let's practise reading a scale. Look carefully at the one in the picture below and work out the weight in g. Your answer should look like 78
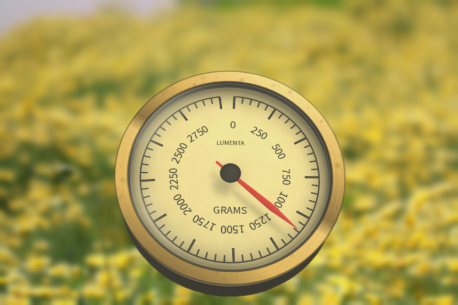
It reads 1100
